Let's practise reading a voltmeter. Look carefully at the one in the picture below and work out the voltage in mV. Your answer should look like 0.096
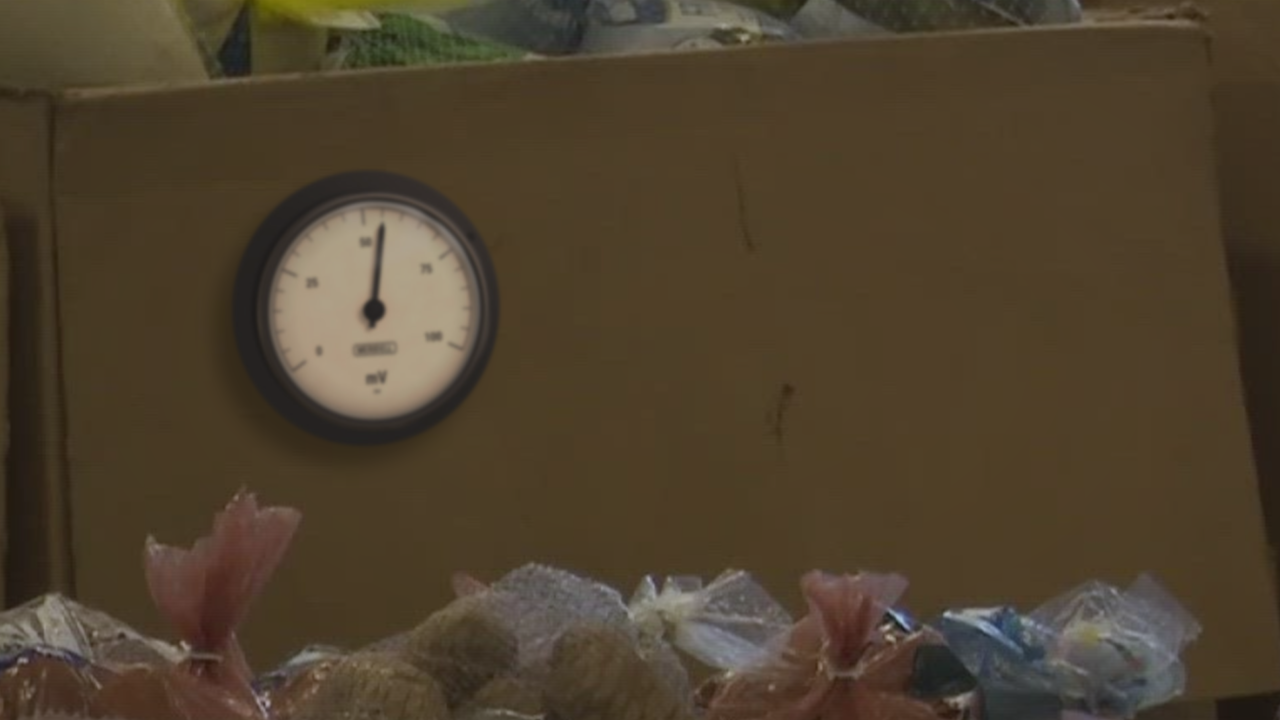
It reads 55
